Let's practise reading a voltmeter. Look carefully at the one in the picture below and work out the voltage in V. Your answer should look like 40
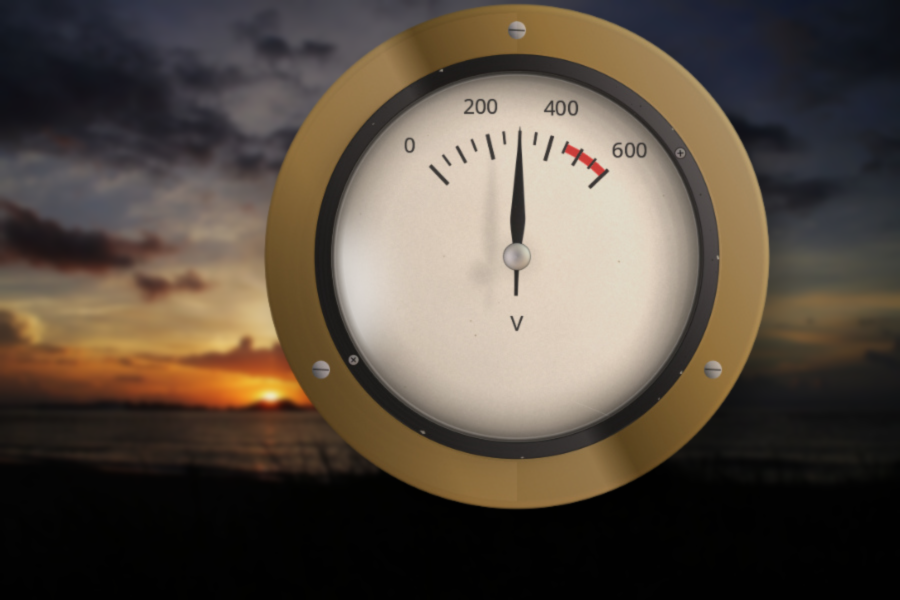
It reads 300
